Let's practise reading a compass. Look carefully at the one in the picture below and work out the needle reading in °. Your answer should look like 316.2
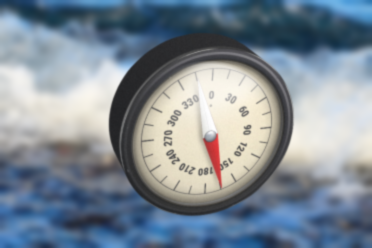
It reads 165
